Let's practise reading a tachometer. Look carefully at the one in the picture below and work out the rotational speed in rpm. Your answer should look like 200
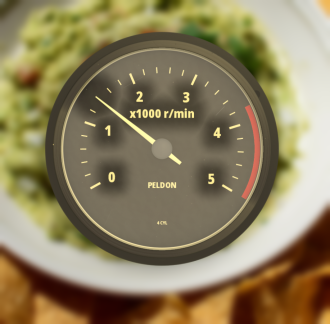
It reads 1400
